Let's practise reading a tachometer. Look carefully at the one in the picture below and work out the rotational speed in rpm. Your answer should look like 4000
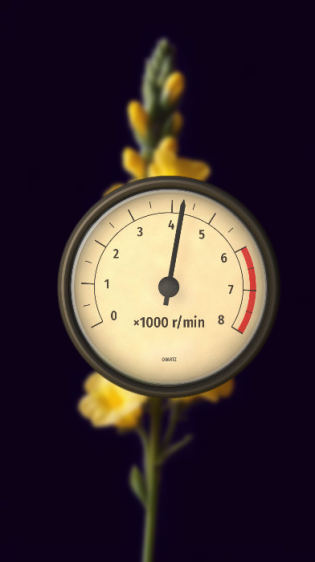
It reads 4250
